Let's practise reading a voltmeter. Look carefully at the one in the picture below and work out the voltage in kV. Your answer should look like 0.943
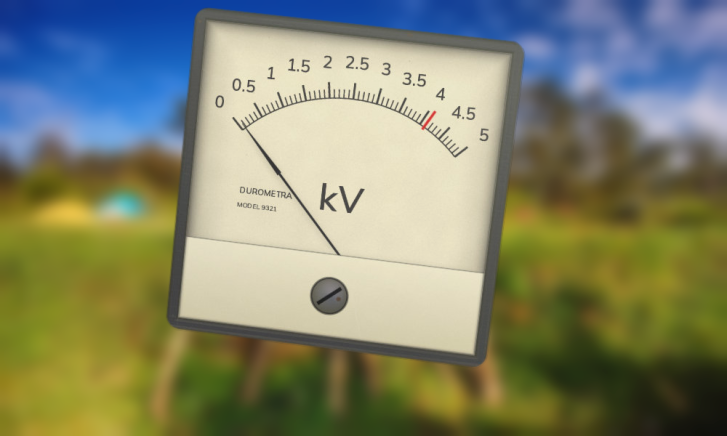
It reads 0.1
